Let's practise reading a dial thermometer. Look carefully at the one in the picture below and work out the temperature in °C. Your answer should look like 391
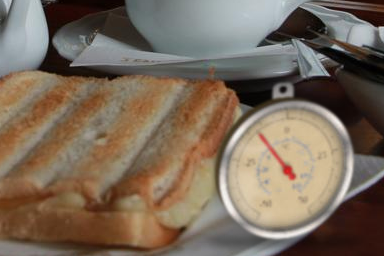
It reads -12.5
